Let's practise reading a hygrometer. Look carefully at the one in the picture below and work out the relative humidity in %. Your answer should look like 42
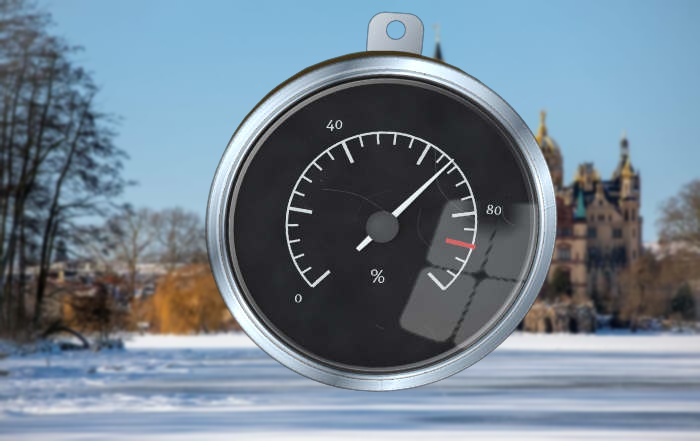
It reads 66
